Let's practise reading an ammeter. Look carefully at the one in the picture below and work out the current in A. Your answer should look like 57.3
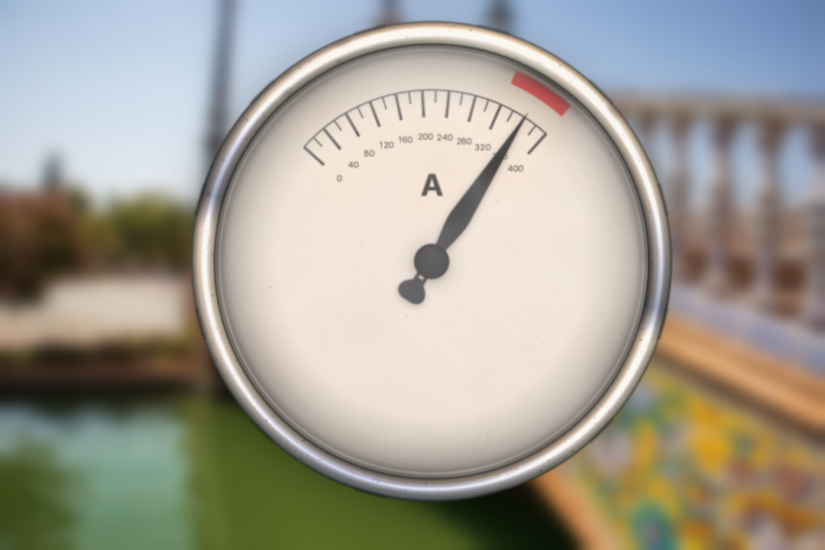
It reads 360
